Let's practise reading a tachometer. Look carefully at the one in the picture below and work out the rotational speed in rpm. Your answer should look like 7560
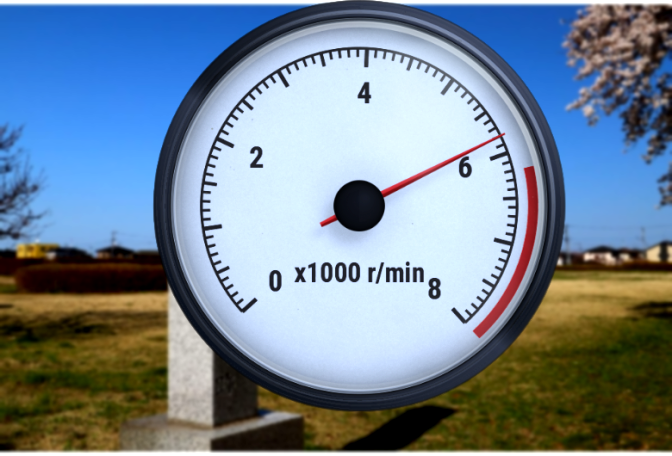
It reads 5800
